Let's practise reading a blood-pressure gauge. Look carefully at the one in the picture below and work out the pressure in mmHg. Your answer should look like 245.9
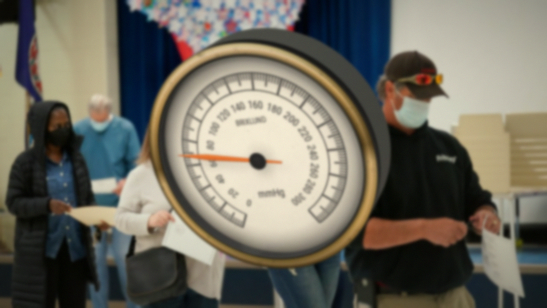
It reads 70
